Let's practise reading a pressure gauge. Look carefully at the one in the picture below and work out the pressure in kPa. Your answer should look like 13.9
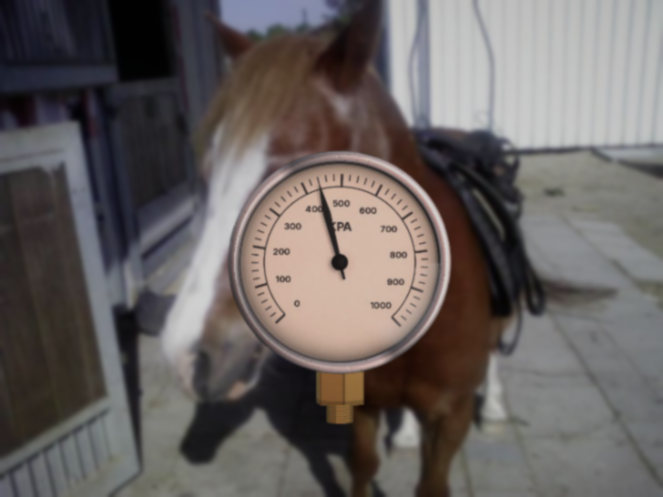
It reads 440
